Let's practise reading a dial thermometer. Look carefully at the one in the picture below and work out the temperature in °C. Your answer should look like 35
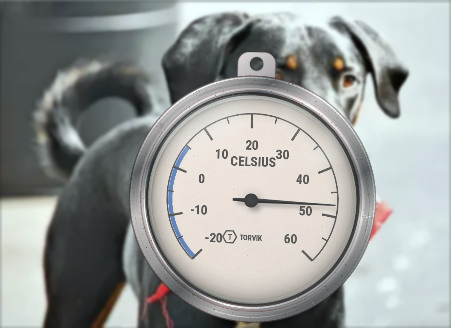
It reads 47.5
